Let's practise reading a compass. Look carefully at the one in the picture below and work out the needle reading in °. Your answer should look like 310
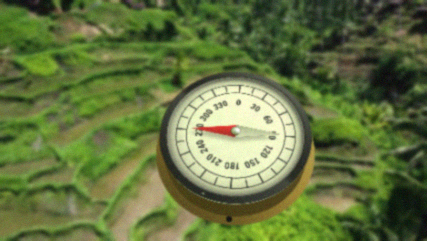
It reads 270
